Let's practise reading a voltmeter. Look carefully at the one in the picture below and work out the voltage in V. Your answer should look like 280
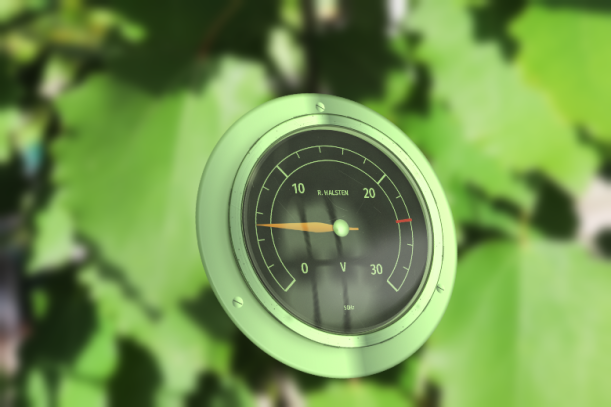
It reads 5
